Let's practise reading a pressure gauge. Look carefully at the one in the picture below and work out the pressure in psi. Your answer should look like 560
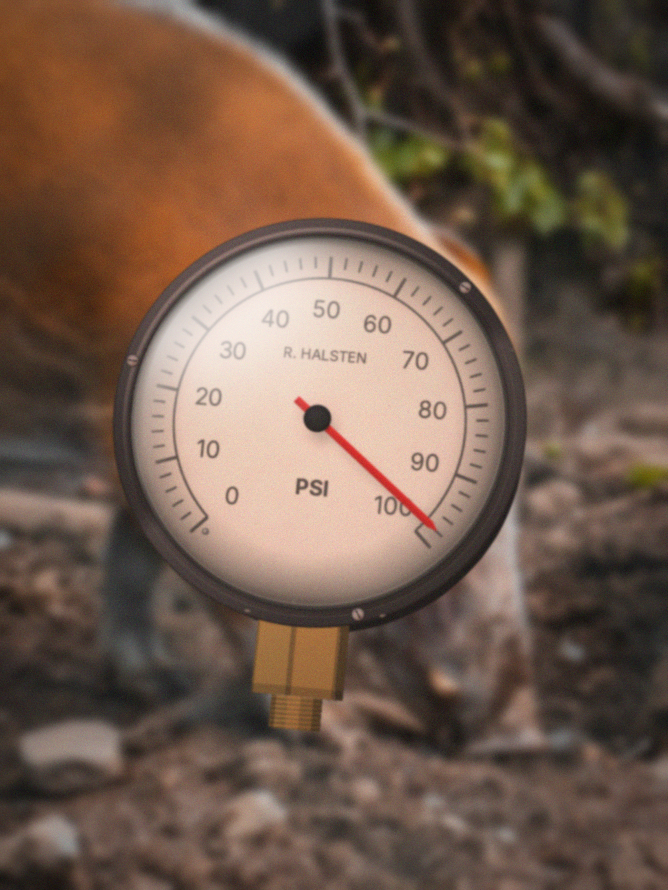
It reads 98
